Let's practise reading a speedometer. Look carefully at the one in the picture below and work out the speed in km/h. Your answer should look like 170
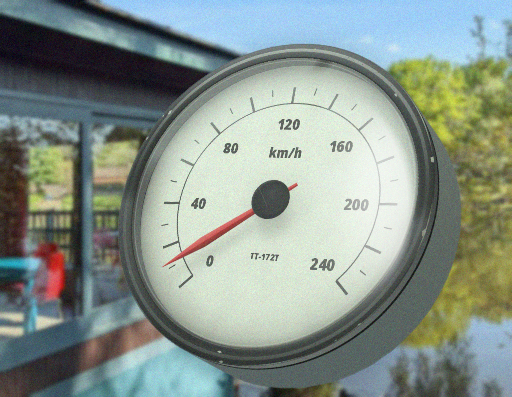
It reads 10
